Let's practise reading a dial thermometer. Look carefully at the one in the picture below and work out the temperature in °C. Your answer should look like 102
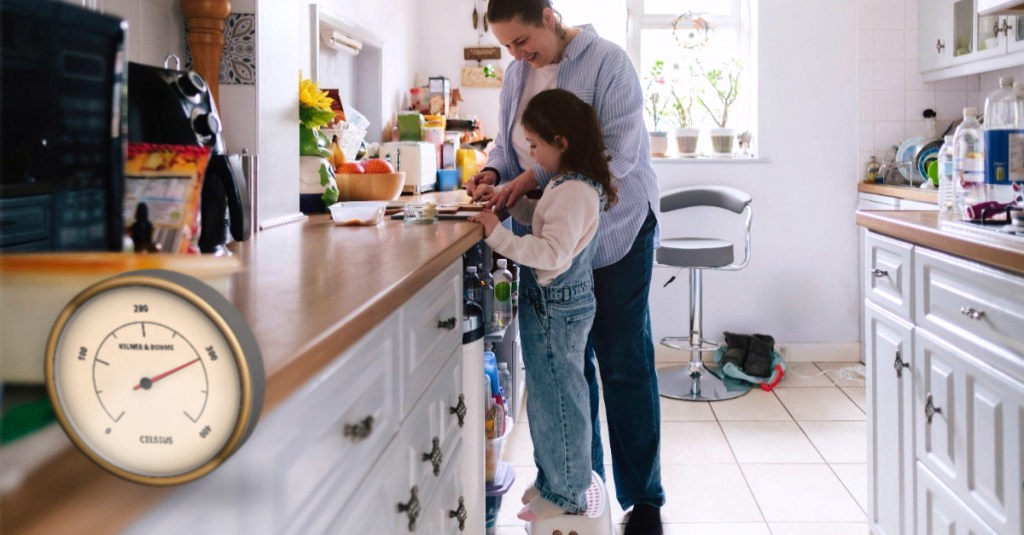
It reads 300
